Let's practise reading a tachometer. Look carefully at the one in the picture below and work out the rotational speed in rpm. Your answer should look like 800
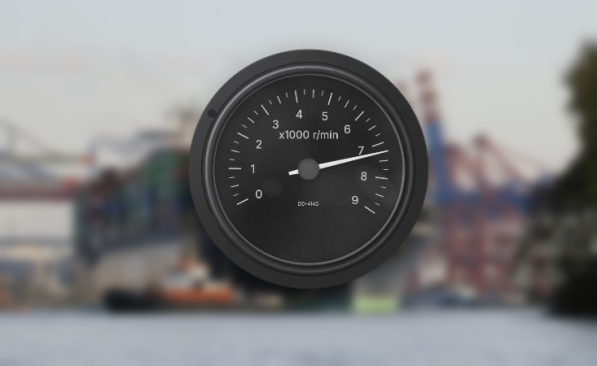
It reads 7250
